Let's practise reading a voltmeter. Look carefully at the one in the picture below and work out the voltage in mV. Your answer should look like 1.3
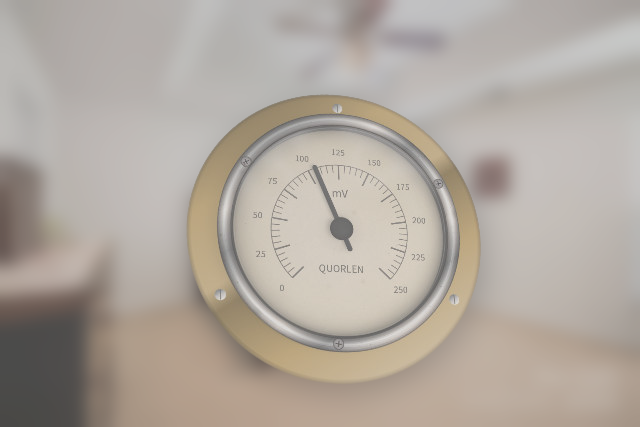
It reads 105
